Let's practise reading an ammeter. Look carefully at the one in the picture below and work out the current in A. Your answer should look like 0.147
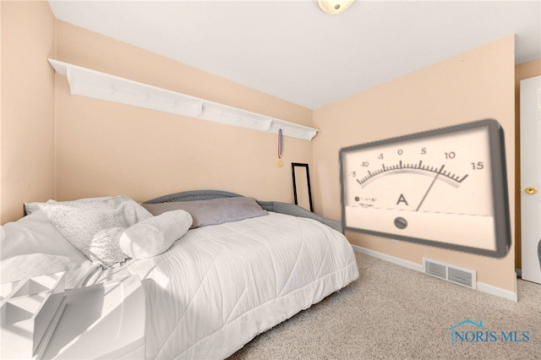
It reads 10
